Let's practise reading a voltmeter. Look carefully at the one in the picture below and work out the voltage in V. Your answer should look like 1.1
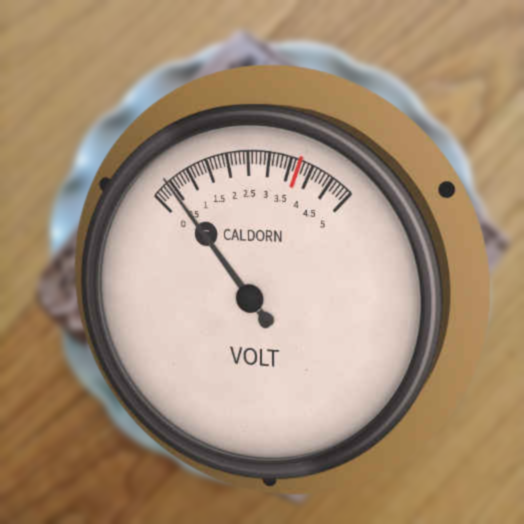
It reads 0.5
